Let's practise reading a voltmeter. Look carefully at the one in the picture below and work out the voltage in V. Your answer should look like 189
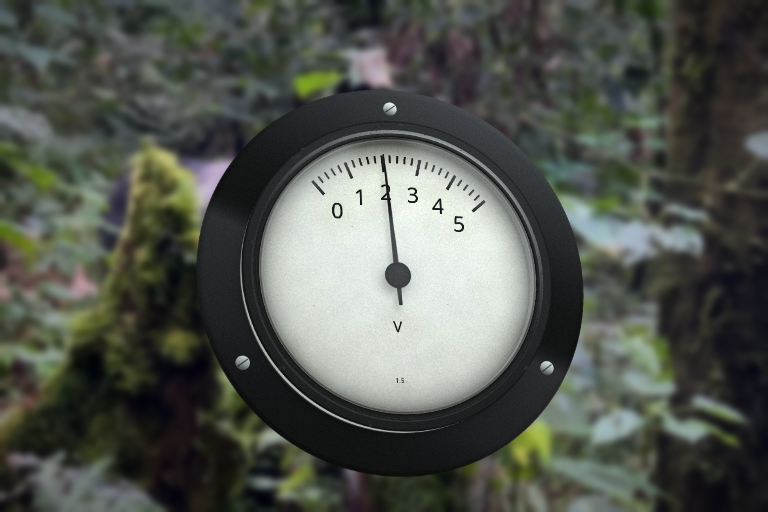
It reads 2
